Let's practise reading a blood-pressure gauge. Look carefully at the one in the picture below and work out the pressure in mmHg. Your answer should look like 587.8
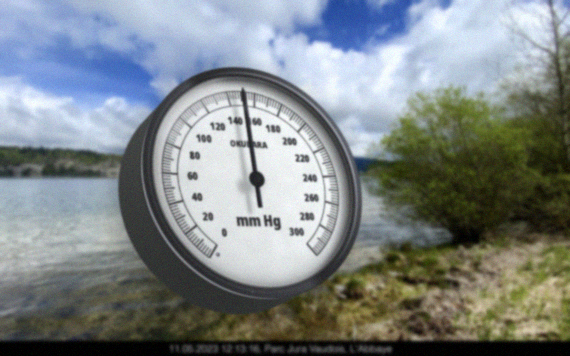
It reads 150
